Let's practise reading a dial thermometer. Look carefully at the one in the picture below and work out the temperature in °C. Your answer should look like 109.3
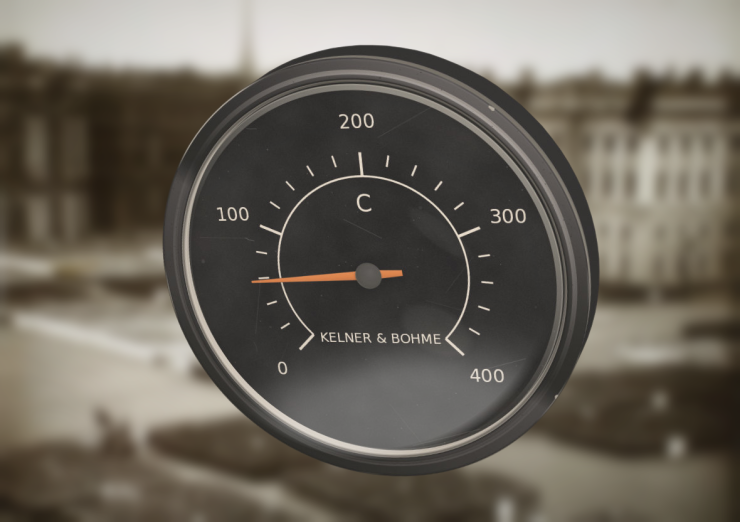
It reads 60
